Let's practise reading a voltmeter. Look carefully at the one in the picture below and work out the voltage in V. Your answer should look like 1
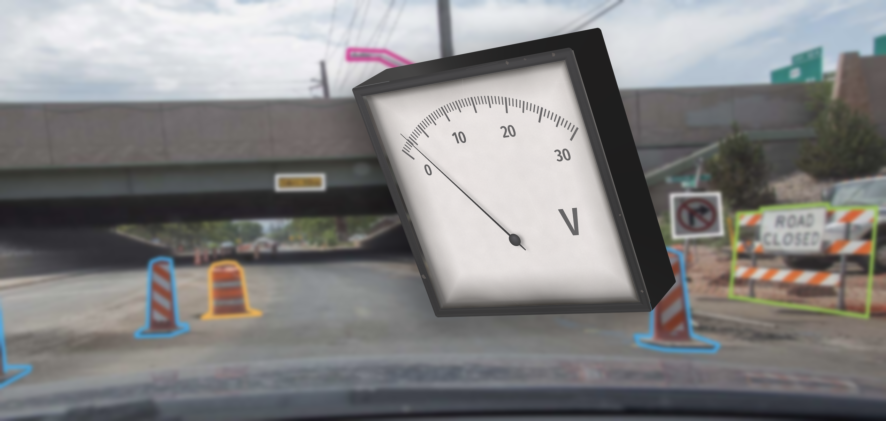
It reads 2.5
